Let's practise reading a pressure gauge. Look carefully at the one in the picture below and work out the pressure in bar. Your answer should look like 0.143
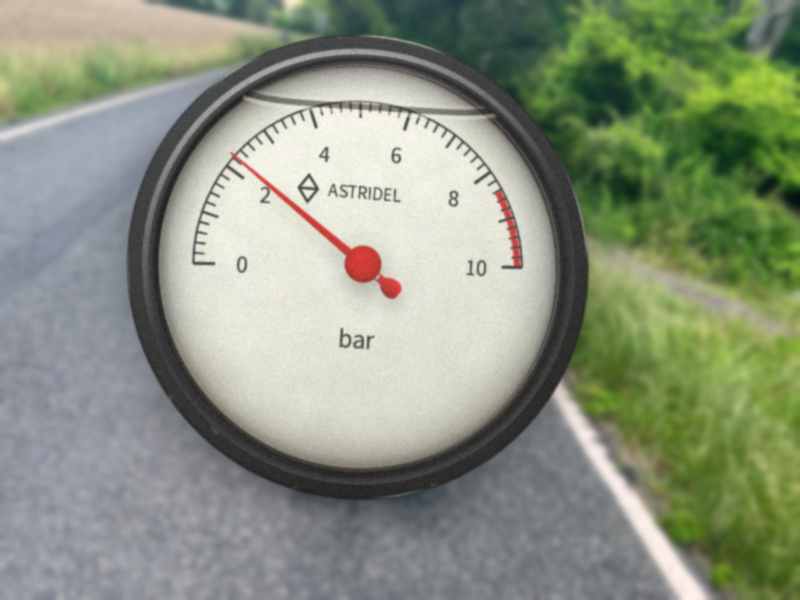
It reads 2.2
